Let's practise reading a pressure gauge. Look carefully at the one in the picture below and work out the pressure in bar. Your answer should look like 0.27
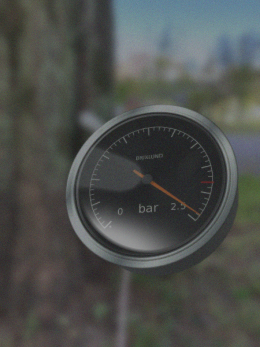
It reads 2.45
